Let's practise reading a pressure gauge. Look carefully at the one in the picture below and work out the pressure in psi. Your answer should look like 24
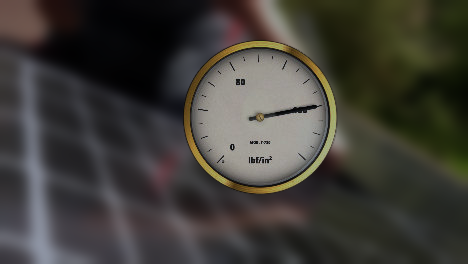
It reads 160
